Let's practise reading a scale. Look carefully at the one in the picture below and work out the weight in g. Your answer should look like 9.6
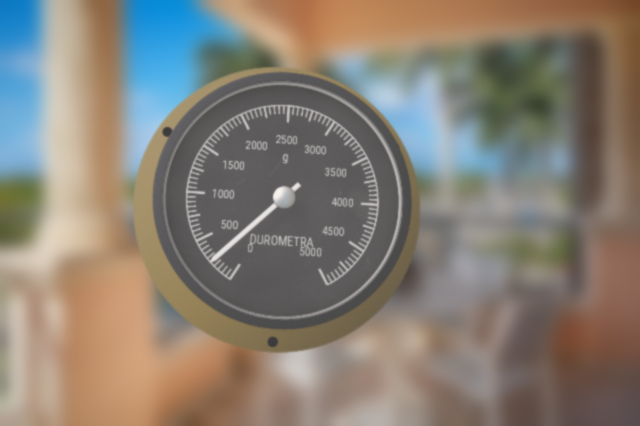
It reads 250
